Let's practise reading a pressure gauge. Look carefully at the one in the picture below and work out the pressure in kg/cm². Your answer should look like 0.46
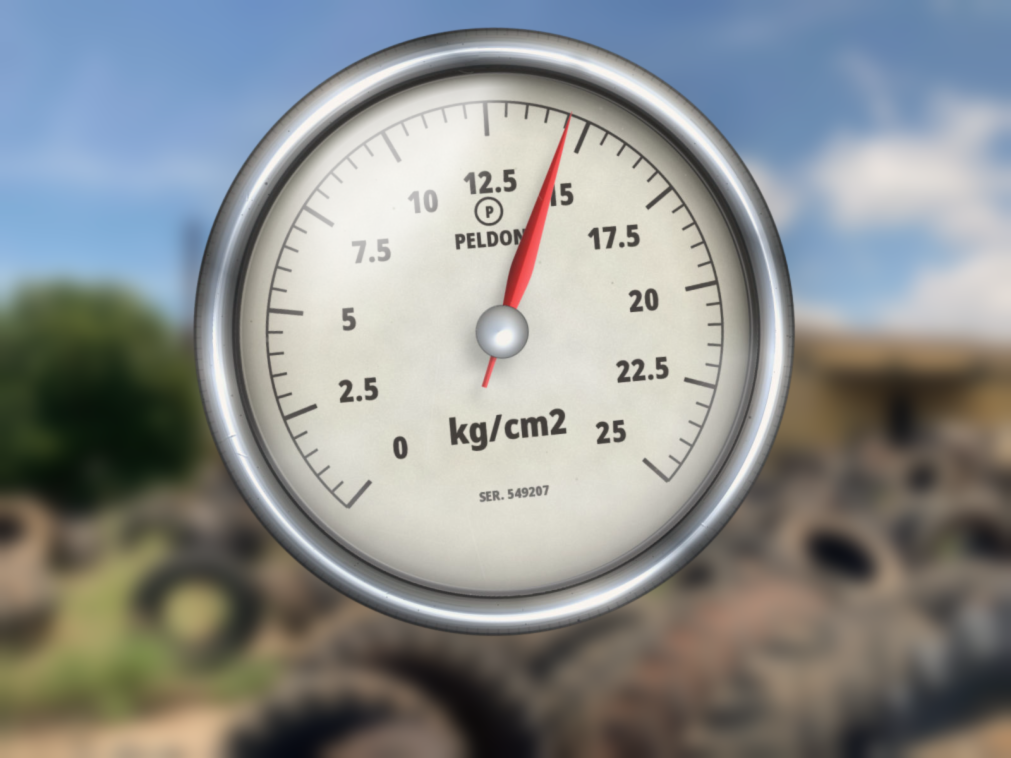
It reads 14.5
